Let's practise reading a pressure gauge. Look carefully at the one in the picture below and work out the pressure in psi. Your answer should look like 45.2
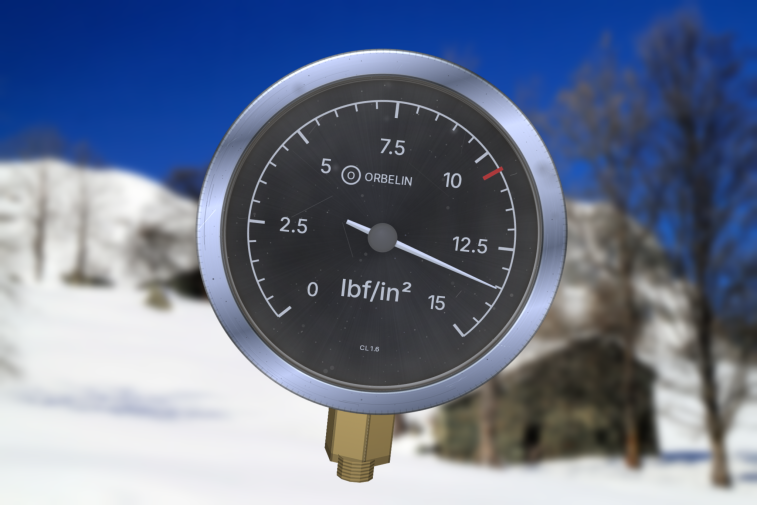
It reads 13.5
